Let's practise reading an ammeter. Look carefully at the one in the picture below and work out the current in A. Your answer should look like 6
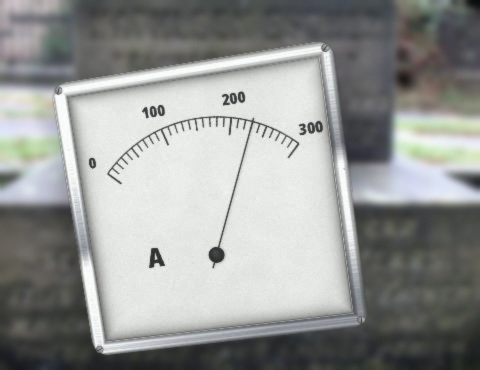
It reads 230
